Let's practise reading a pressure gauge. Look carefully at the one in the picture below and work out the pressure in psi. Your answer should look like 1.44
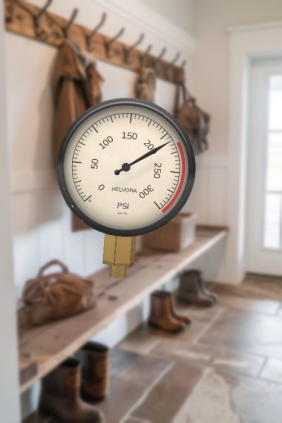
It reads 210
